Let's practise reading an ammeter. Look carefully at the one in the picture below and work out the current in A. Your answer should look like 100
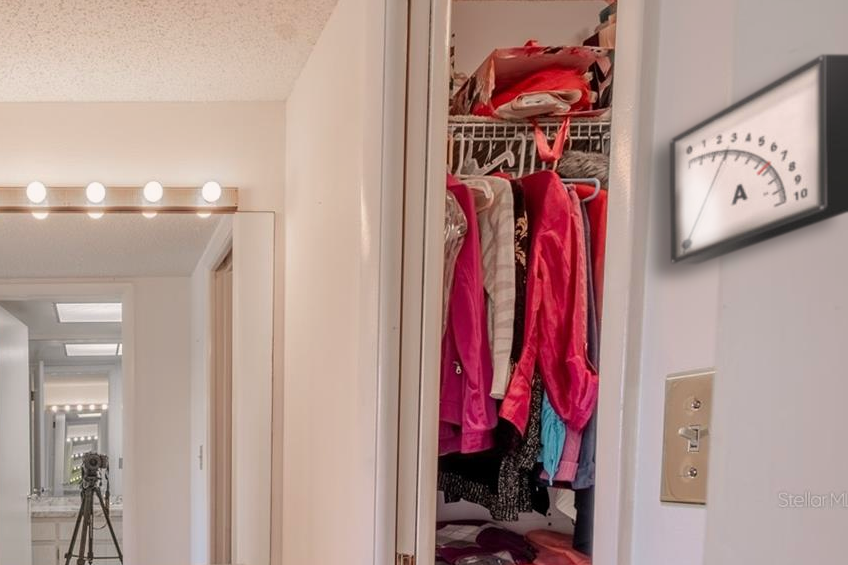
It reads 3
